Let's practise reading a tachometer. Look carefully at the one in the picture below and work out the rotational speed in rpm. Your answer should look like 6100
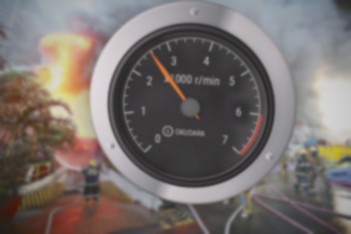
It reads 2600
